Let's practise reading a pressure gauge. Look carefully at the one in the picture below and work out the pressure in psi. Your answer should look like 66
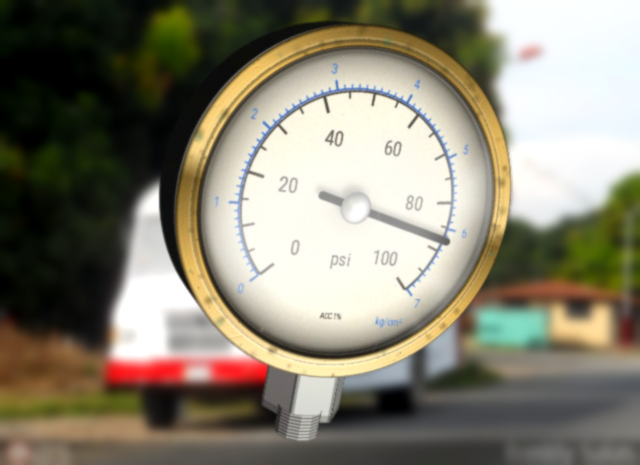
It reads 87.5
